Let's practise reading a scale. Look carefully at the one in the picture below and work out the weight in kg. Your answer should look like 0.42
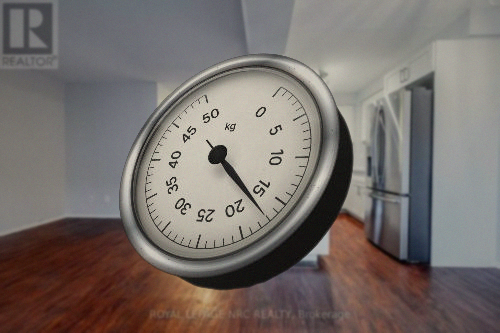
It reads 17
